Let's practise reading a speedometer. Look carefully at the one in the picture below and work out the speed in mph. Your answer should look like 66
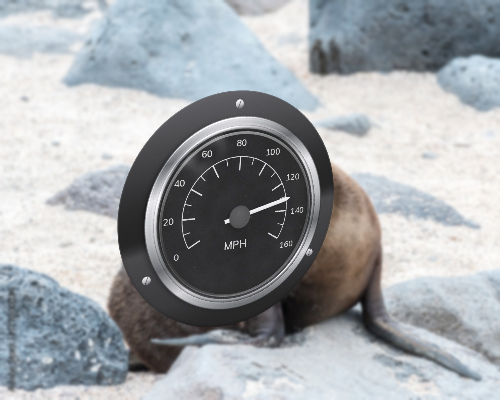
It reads 130
